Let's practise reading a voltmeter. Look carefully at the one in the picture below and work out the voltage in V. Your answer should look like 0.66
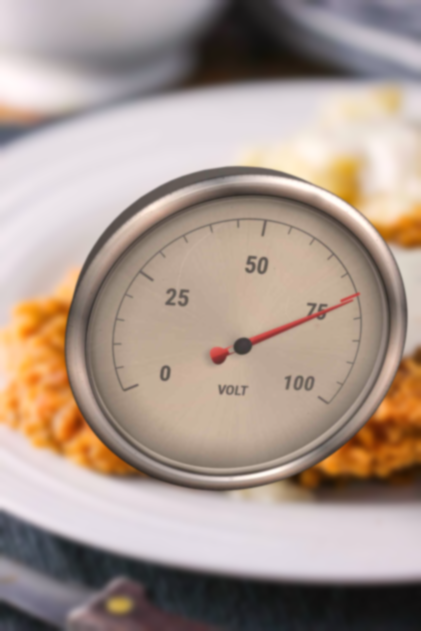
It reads 75
